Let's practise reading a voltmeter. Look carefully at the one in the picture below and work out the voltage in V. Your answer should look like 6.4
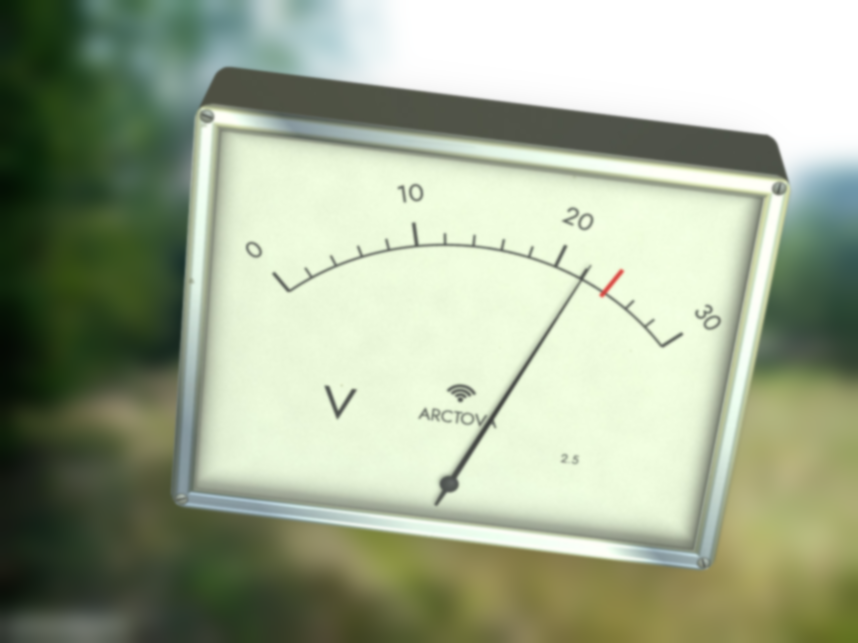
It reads 22
